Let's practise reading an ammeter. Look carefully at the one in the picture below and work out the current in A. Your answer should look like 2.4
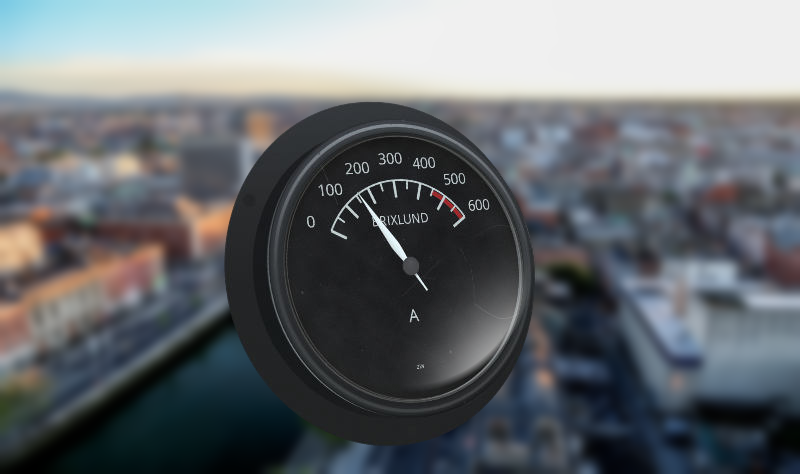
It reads 150
